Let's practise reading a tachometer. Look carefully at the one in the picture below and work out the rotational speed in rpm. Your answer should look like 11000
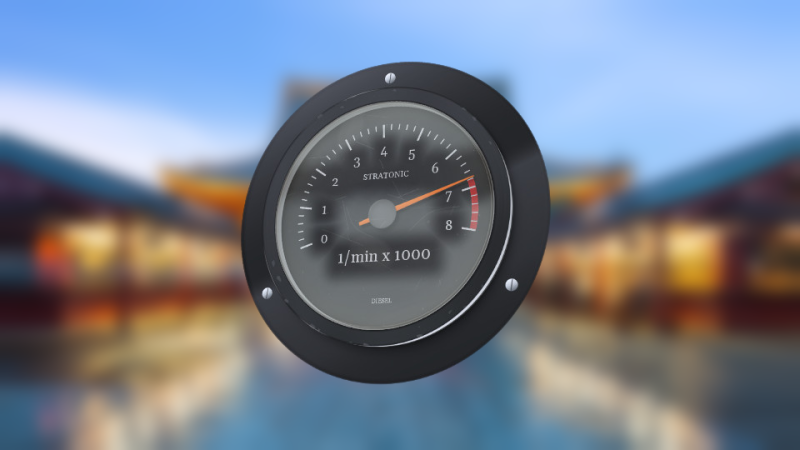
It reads 6800
